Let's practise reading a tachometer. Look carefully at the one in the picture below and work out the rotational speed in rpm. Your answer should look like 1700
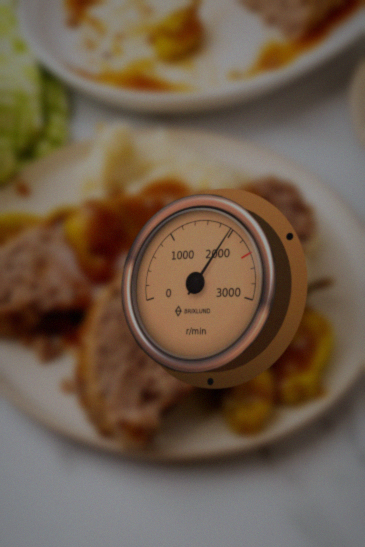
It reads 2000
